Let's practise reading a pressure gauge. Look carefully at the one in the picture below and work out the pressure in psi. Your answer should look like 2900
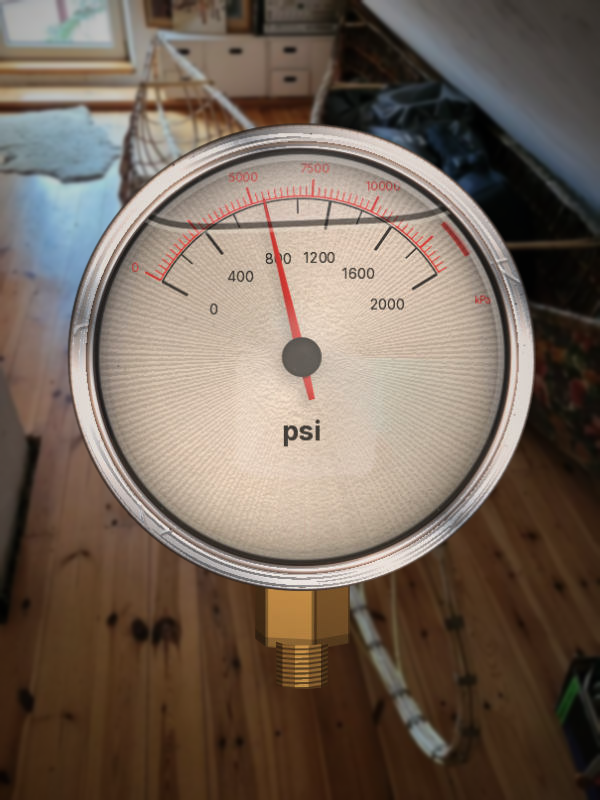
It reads 800
